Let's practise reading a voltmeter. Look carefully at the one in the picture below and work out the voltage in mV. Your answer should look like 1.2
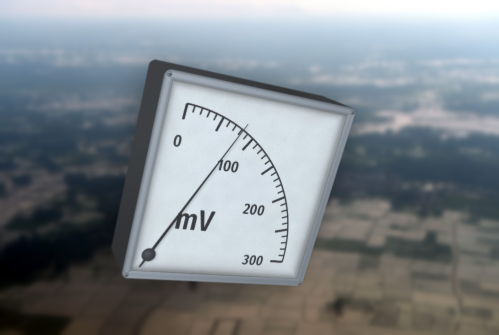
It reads 80
